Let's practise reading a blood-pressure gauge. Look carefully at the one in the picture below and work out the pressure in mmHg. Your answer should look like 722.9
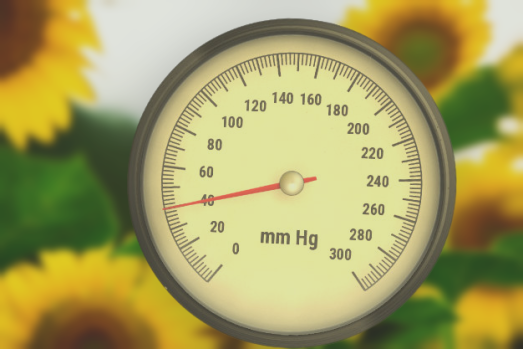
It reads 40
